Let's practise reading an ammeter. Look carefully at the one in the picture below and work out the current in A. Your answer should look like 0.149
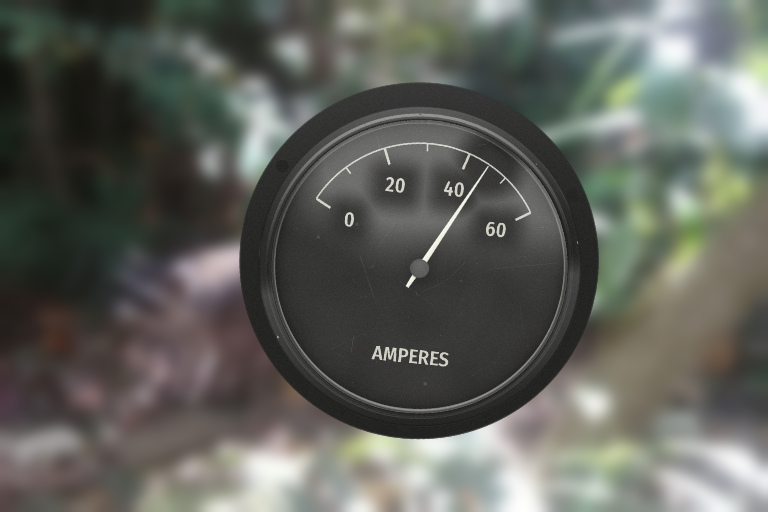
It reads 45
